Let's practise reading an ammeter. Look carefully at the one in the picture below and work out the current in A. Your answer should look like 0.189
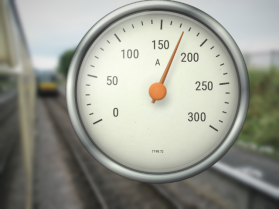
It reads 175
